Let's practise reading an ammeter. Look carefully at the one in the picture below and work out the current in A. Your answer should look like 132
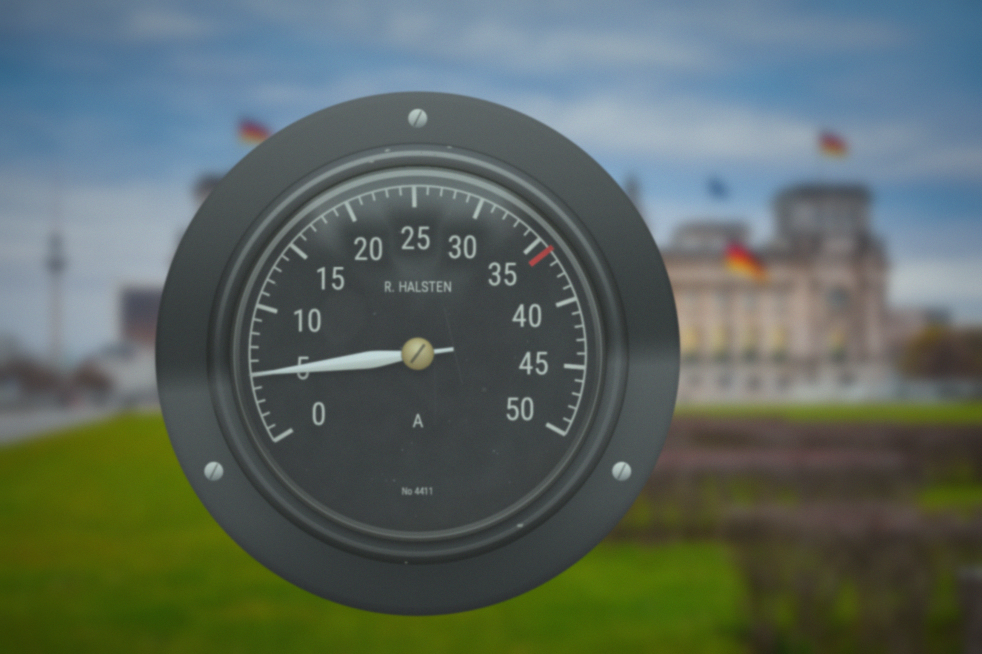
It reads 5
